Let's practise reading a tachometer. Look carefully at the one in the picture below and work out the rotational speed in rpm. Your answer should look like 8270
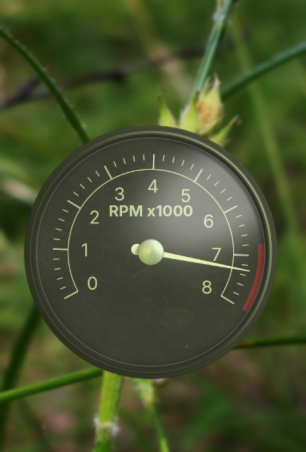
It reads 7300
